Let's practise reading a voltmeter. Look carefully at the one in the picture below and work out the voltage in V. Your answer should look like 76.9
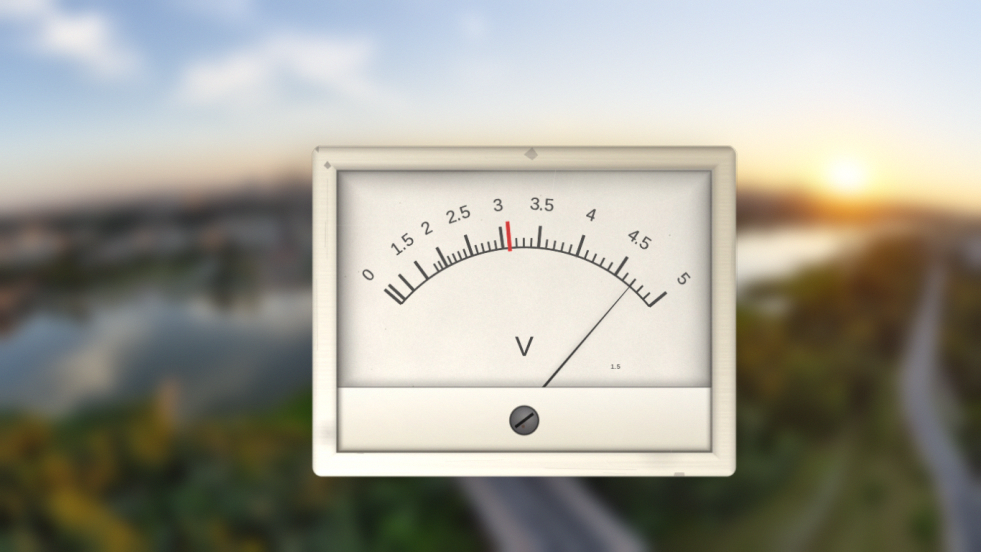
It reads 4.7
